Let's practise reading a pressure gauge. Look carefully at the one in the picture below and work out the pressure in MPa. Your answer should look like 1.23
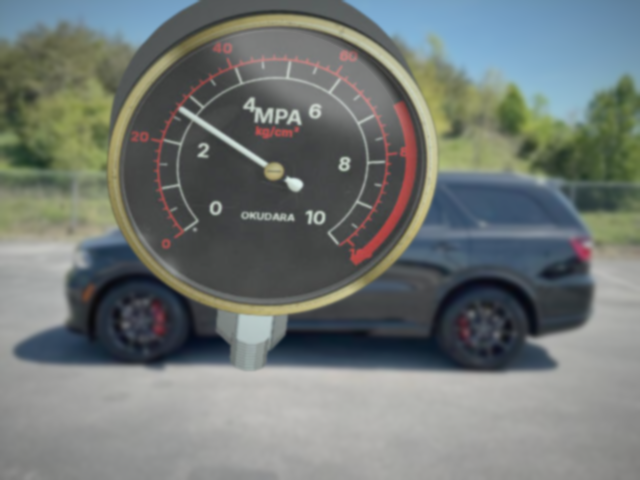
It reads 2.75
